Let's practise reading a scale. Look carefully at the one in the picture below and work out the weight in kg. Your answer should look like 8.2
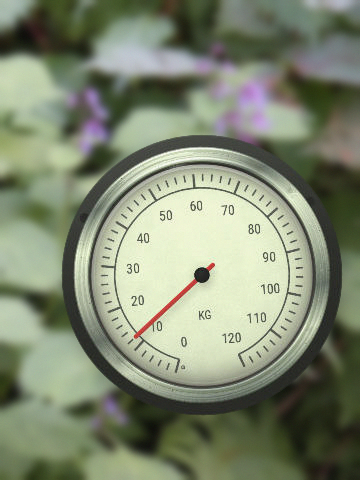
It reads 12
